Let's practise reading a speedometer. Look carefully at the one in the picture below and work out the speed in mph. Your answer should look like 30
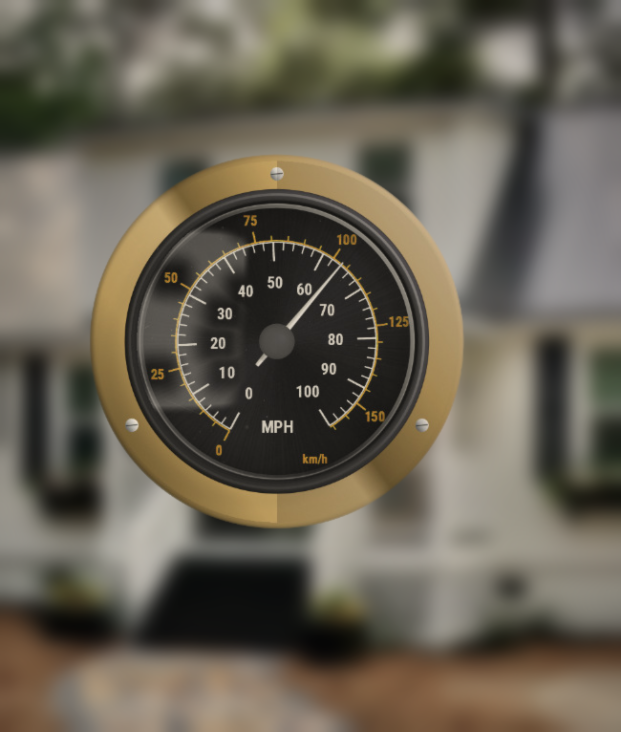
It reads 64
